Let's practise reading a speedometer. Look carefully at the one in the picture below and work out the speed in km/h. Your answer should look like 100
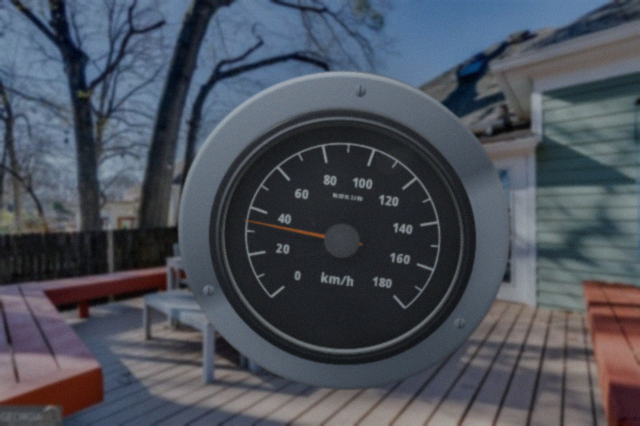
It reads 35
